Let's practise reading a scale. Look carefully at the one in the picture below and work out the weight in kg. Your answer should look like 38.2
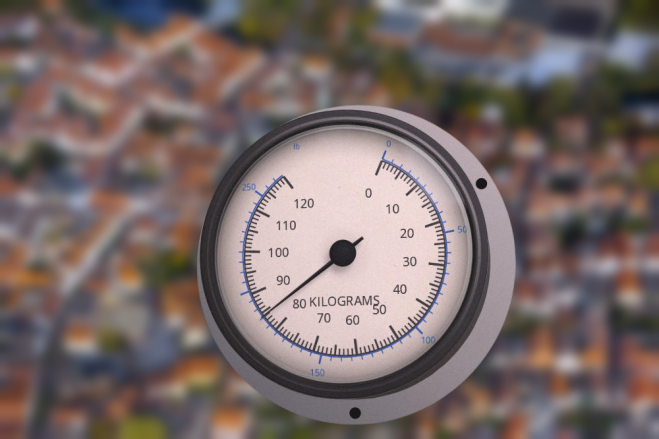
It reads 84
